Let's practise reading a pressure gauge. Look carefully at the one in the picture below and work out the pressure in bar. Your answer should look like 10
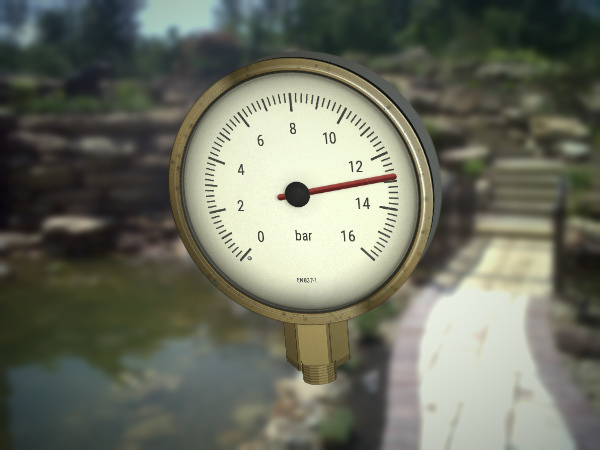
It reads 12.8
